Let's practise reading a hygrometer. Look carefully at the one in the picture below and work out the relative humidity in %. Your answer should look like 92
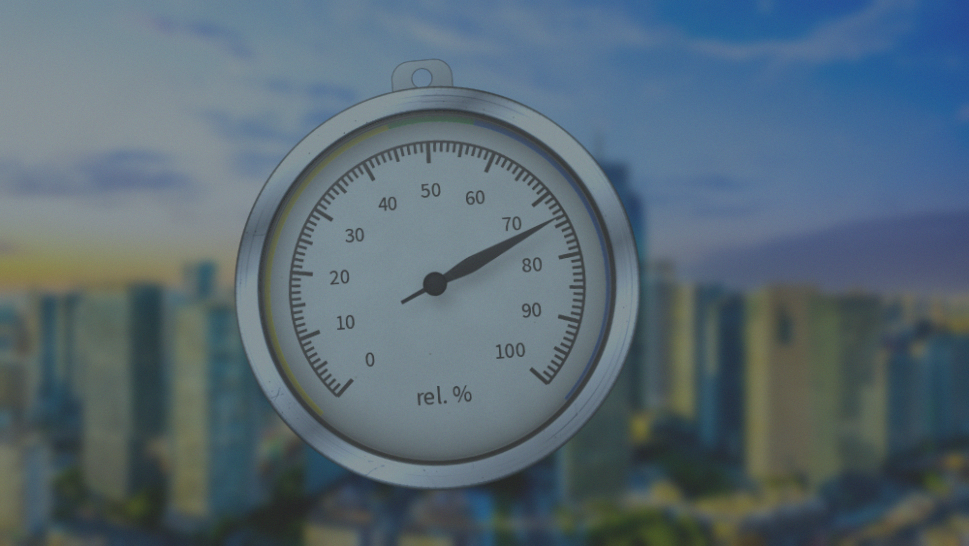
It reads 74
